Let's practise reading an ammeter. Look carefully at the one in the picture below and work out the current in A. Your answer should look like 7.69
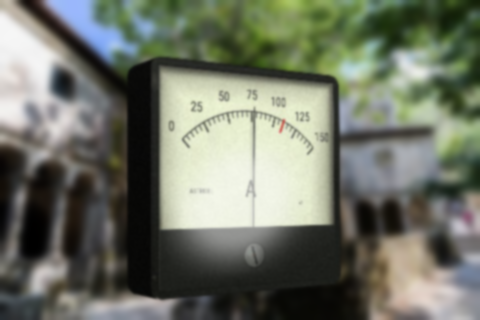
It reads 75
